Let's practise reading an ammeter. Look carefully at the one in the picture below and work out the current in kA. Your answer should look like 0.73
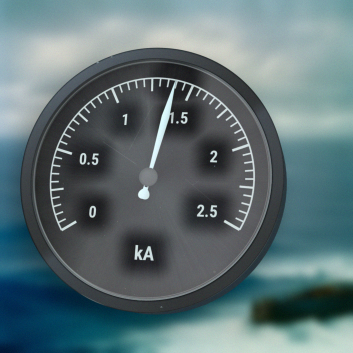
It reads 1.4
